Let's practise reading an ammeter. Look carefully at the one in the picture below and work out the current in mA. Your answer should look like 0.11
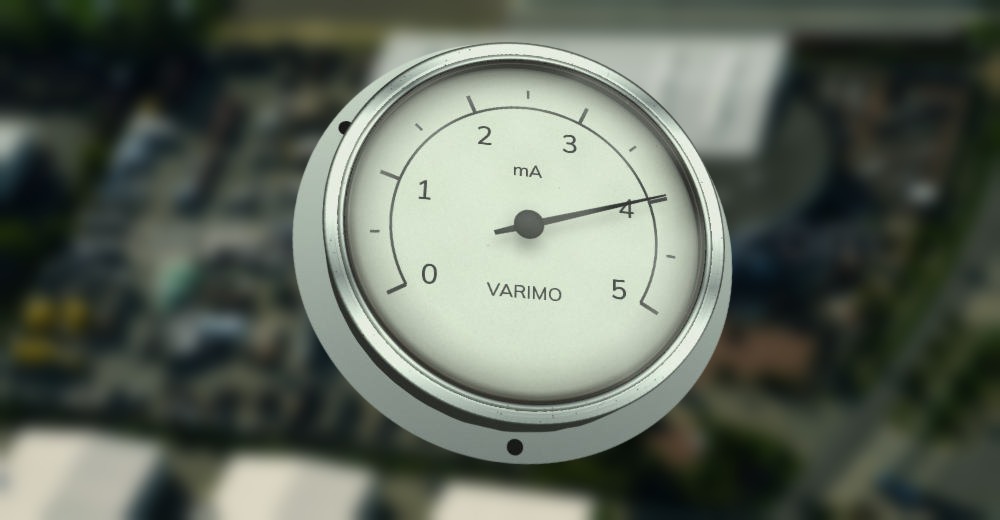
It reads 4
